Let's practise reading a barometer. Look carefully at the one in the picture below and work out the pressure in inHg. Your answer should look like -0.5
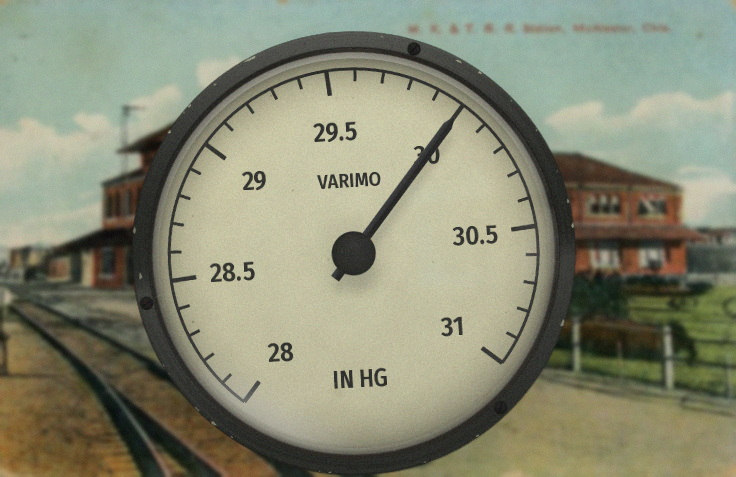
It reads 30
